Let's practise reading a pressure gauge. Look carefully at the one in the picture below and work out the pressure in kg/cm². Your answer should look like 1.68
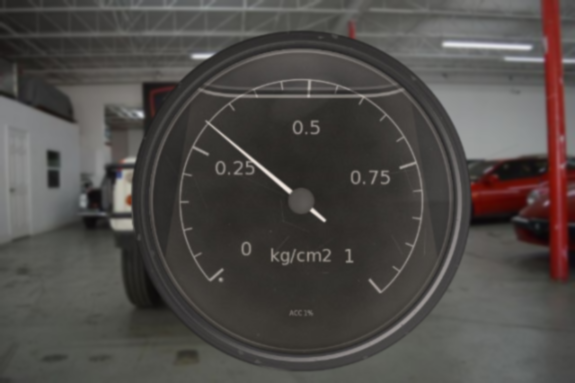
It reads 0.3
